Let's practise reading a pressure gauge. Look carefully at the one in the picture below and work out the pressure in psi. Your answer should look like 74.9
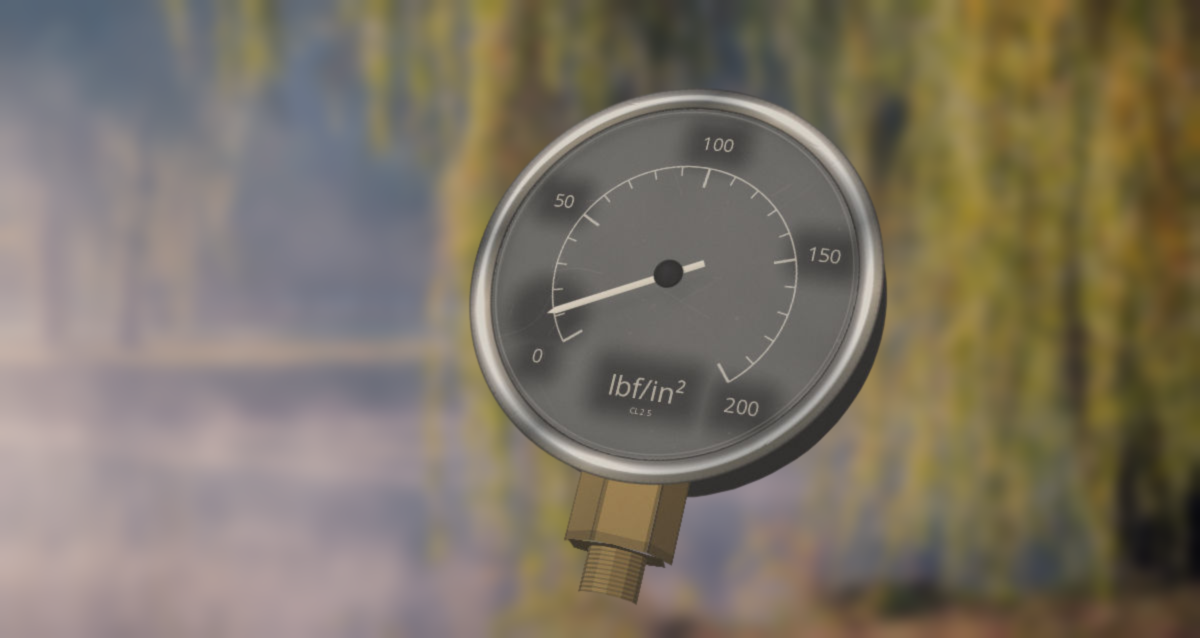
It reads 10
